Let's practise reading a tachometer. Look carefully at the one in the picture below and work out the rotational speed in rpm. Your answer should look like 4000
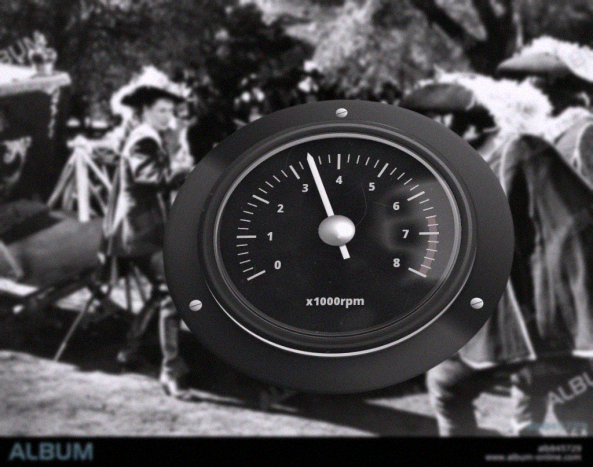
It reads 3400
